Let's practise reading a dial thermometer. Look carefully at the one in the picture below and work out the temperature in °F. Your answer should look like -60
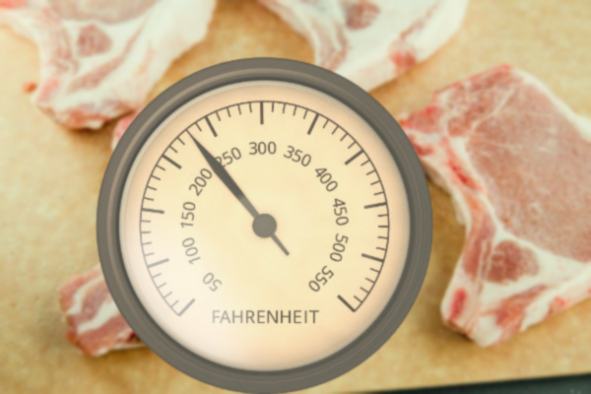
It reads 230
